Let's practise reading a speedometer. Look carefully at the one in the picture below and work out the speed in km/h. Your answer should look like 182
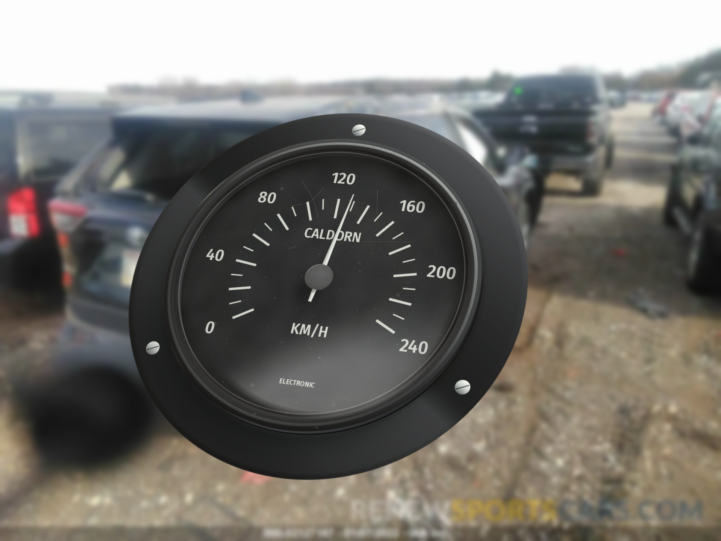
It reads 130
